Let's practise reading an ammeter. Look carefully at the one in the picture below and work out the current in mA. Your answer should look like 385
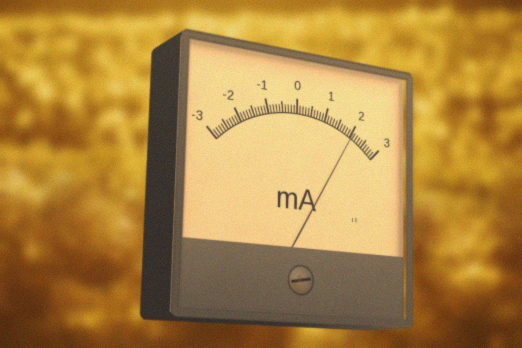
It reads 2
